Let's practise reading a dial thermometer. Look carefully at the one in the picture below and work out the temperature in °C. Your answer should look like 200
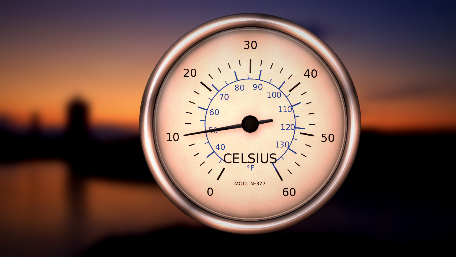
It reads 10
